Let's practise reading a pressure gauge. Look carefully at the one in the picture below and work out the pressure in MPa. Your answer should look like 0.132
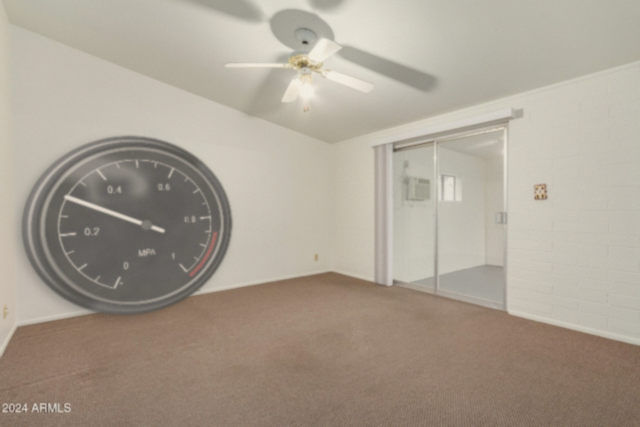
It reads 0.3
